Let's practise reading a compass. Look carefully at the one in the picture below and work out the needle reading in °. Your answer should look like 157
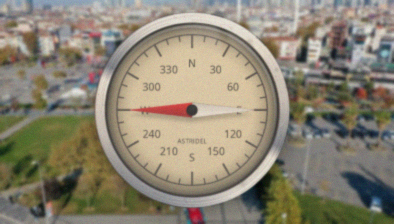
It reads 270
